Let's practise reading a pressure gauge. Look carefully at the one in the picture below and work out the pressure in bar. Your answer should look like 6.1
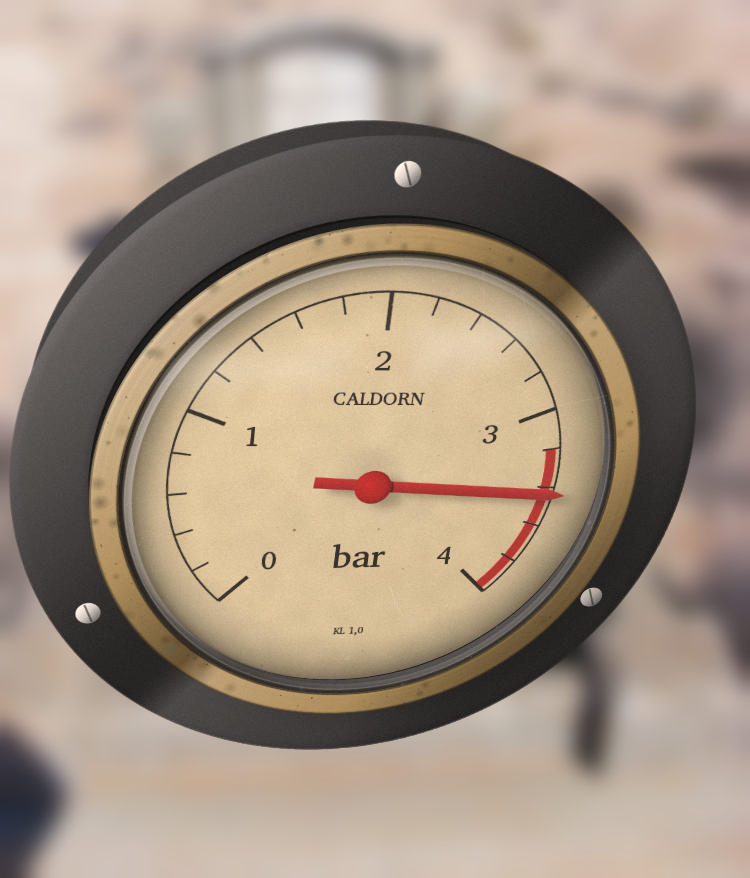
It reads 3.4
